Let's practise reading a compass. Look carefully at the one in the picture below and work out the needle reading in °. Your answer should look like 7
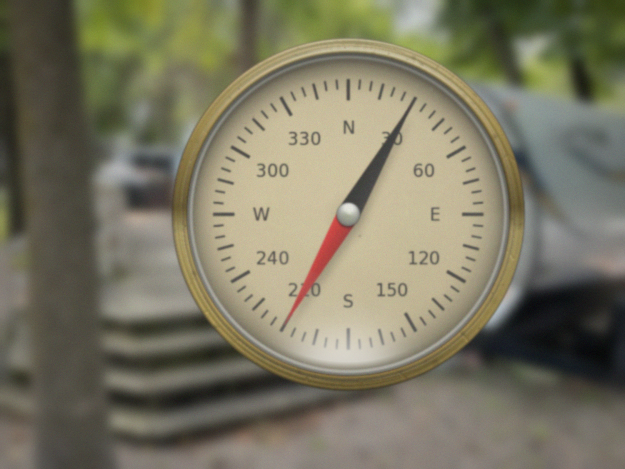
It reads 210
